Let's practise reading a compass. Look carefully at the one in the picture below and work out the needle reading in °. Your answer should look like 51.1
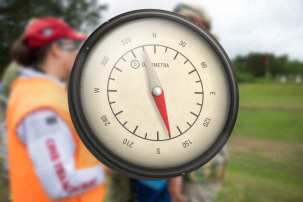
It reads 165
